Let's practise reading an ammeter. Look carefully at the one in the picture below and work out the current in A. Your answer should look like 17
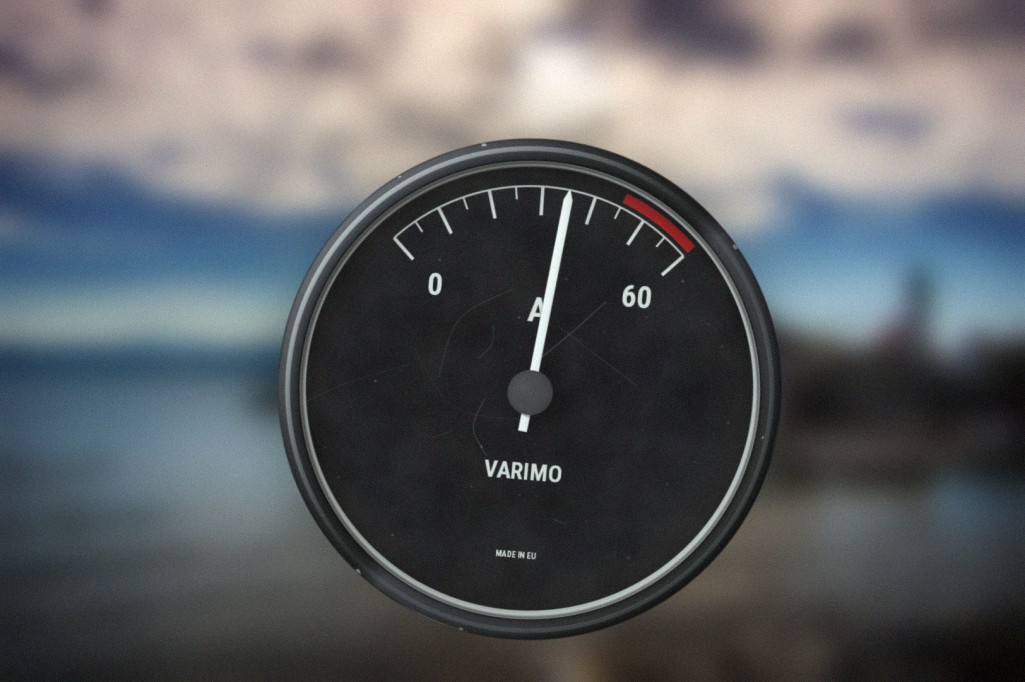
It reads 35
